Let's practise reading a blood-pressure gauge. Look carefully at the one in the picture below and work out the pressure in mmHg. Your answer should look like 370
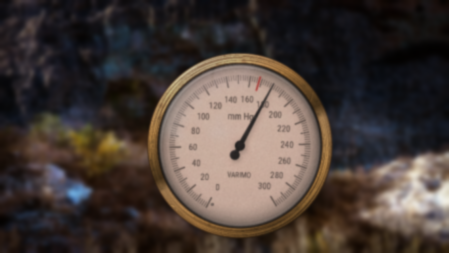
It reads 180
